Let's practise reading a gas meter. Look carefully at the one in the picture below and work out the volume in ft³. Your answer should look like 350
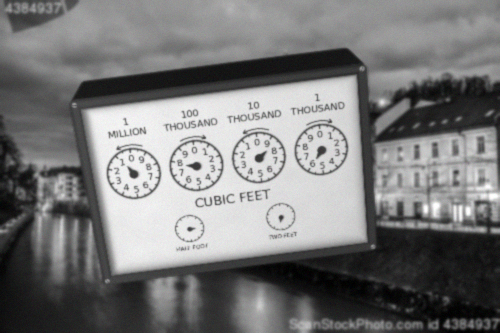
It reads 78600
